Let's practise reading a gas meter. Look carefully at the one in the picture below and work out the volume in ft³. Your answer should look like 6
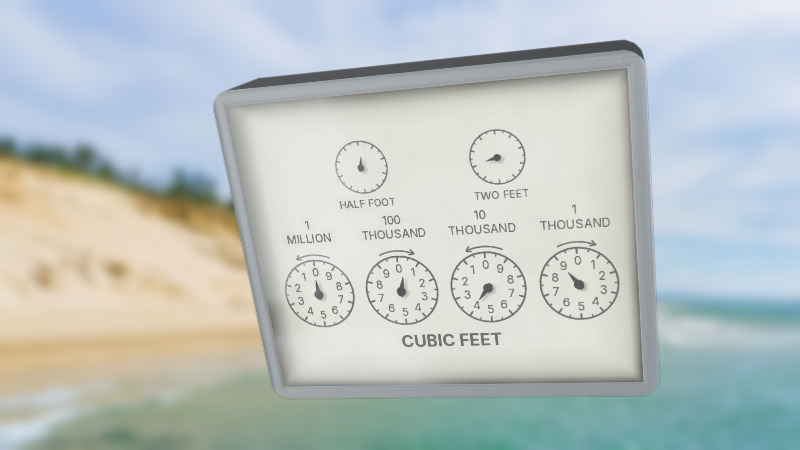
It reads 3900
